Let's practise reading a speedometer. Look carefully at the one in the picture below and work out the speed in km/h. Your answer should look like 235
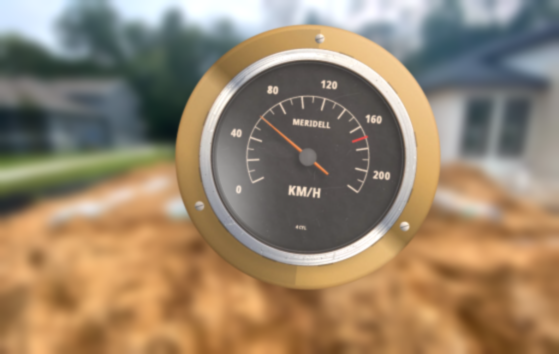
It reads 60
